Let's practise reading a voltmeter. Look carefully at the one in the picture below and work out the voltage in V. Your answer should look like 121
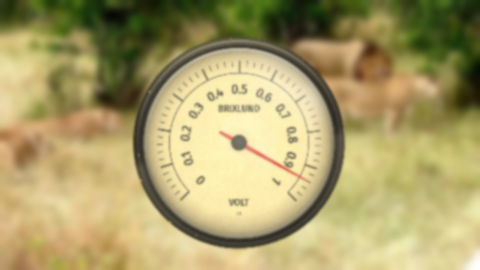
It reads 0.94
